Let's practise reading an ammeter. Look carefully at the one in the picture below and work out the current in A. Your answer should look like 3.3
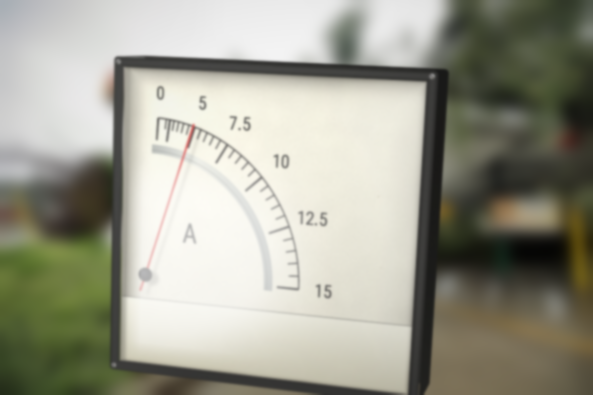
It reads 5
